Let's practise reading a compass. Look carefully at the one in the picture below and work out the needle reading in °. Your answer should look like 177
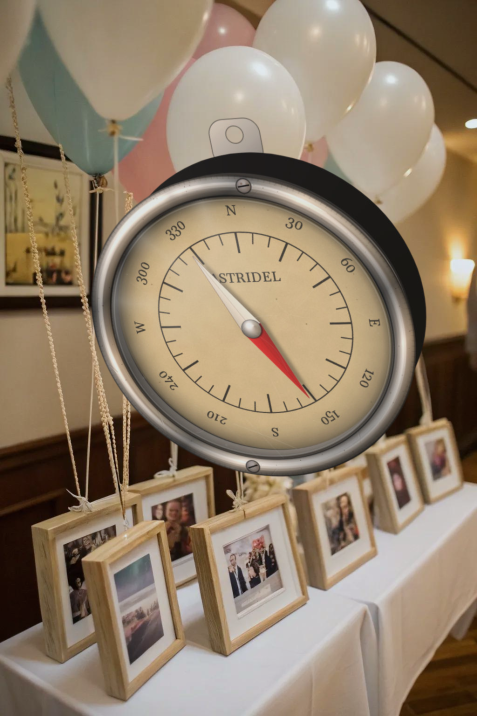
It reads 150
